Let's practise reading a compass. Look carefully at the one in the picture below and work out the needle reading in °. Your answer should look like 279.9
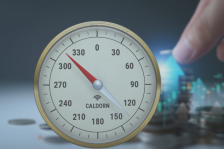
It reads 315
